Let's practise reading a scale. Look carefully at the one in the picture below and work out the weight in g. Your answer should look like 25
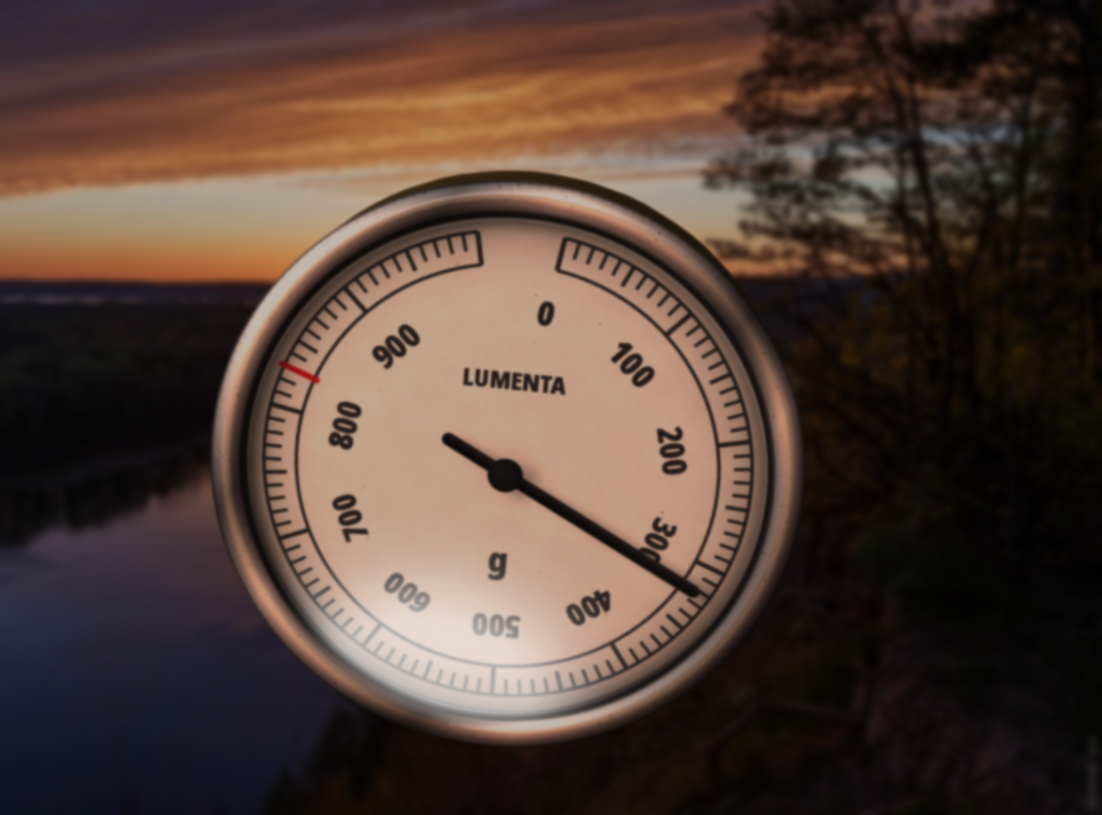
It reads 320
